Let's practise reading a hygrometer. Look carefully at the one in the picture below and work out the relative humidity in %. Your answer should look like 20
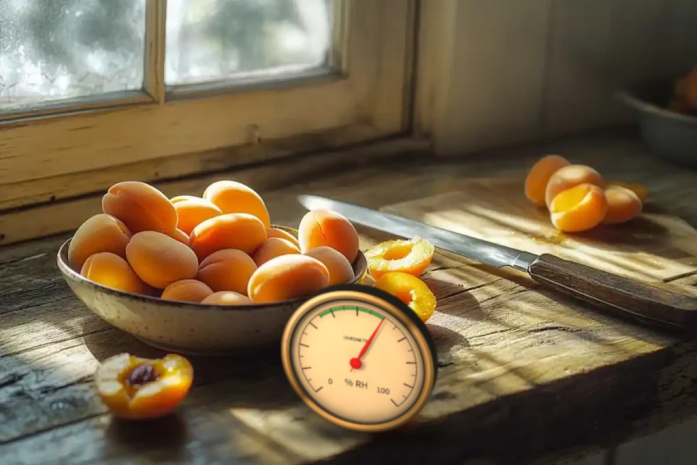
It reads 60
